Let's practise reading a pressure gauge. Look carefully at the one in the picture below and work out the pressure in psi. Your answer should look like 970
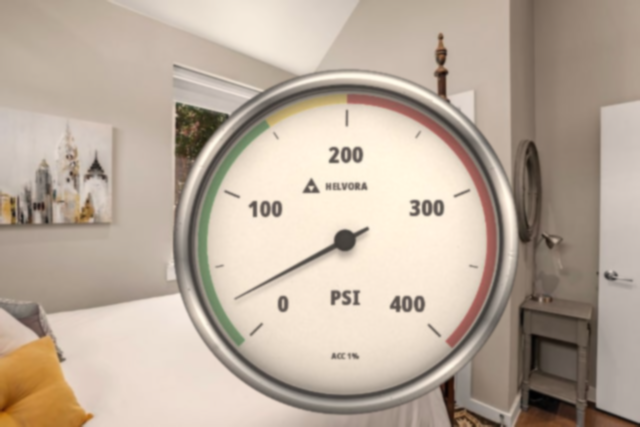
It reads 25
